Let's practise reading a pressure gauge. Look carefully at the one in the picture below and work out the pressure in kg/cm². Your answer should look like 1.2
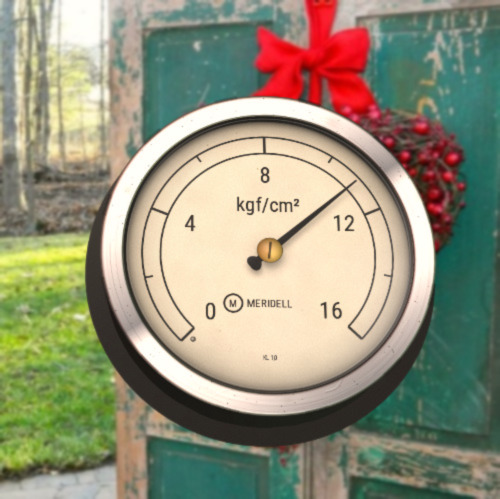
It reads 11
